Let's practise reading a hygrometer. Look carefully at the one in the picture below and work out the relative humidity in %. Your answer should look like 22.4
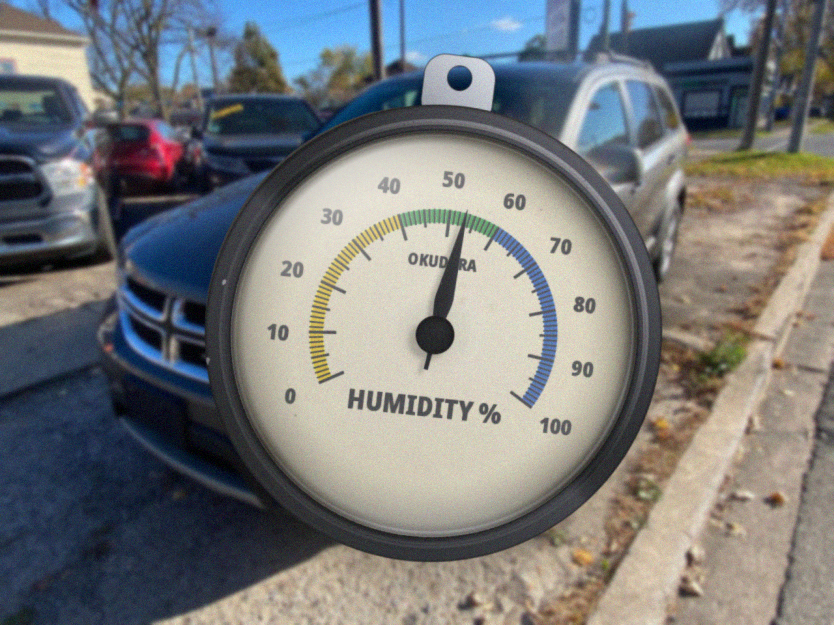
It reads 53
